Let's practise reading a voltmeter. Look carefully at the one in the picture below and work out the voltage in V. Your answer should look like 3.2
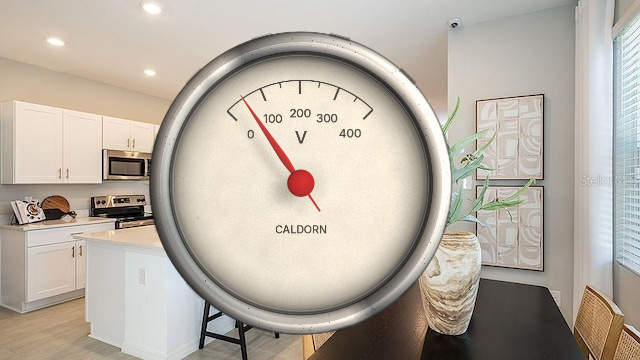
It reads 50
